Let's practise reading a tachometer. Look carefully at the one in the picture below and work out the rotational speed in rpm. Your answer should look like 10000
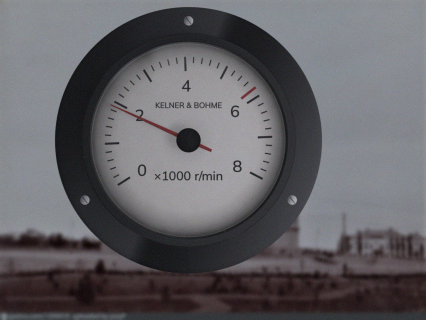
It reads 1900
